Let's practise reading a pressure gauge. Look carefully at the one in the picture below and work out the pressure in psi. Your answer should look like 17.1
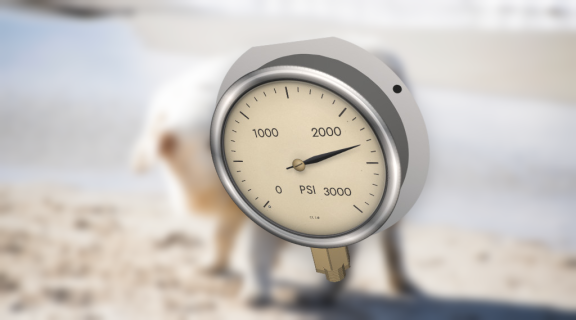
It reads 2300
